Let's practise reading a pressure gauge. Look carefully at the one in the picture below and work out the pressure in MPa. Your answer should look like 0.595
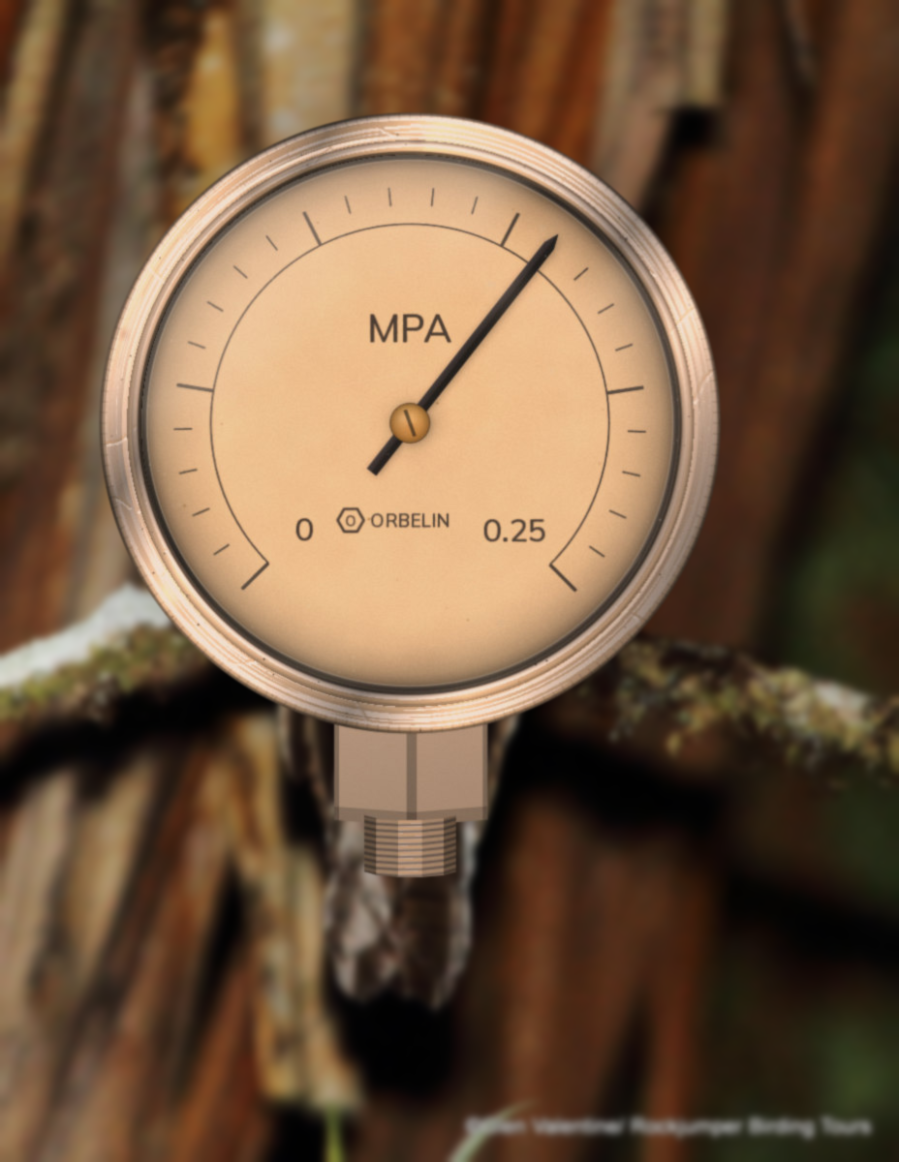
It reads 0.16
